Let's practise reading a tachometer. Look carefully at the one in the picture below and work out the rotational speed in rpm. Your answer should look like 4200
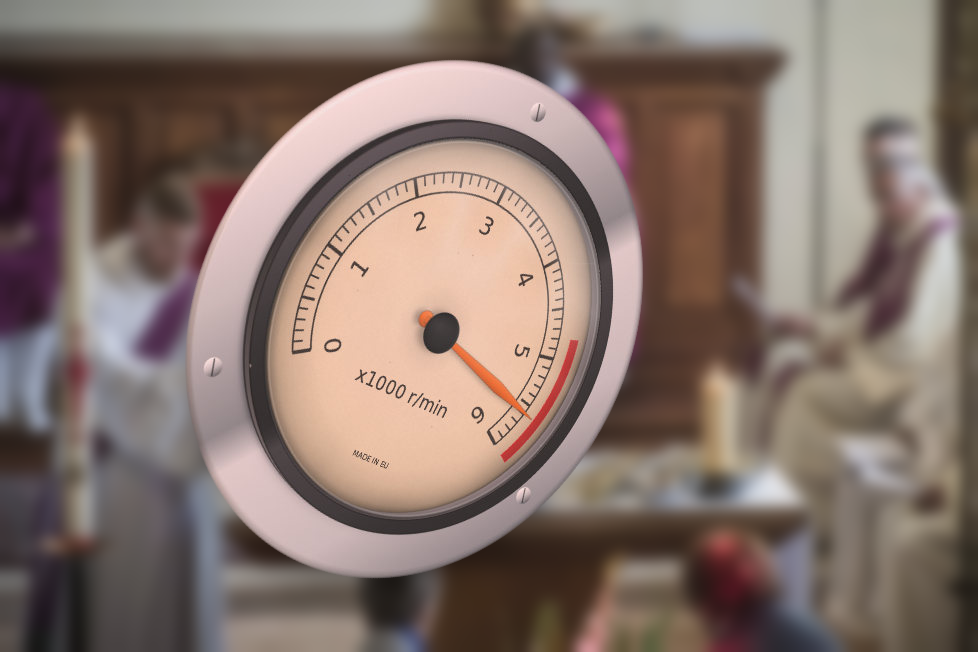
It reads 5600
